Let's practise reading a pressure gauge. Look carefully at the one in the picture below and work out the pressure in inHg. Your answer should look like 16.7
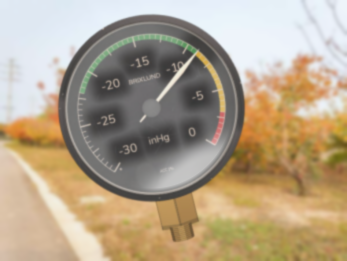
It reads -9
